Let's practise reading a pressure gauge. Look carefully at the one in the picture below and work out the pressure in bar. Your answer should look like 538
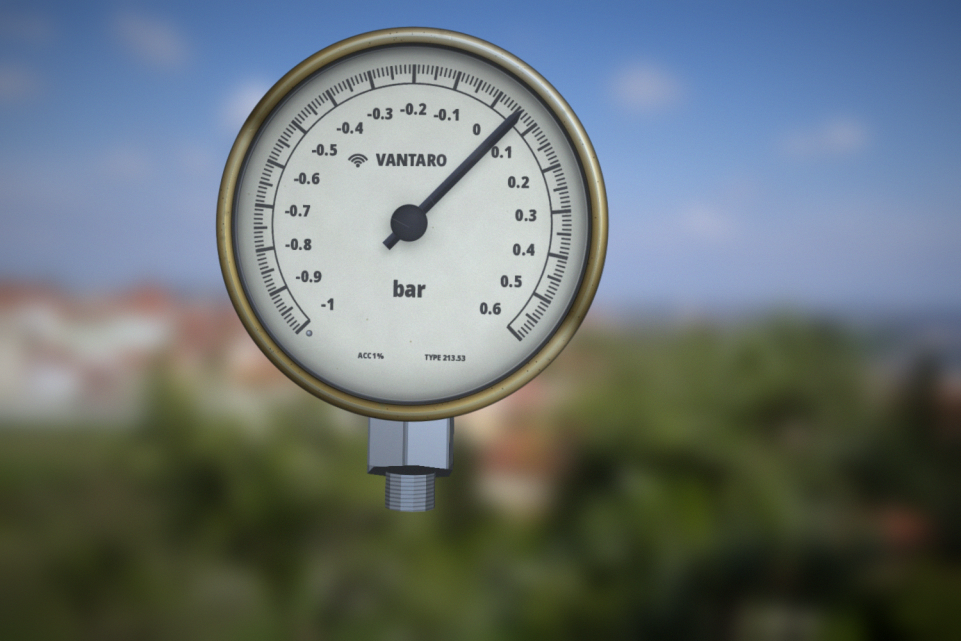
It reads 0.06
